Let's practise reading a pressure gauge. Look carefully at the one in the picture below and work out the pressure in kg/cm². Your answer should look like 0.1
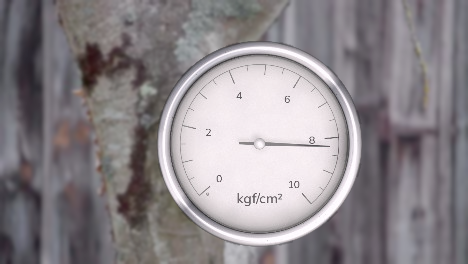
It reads 8.25
